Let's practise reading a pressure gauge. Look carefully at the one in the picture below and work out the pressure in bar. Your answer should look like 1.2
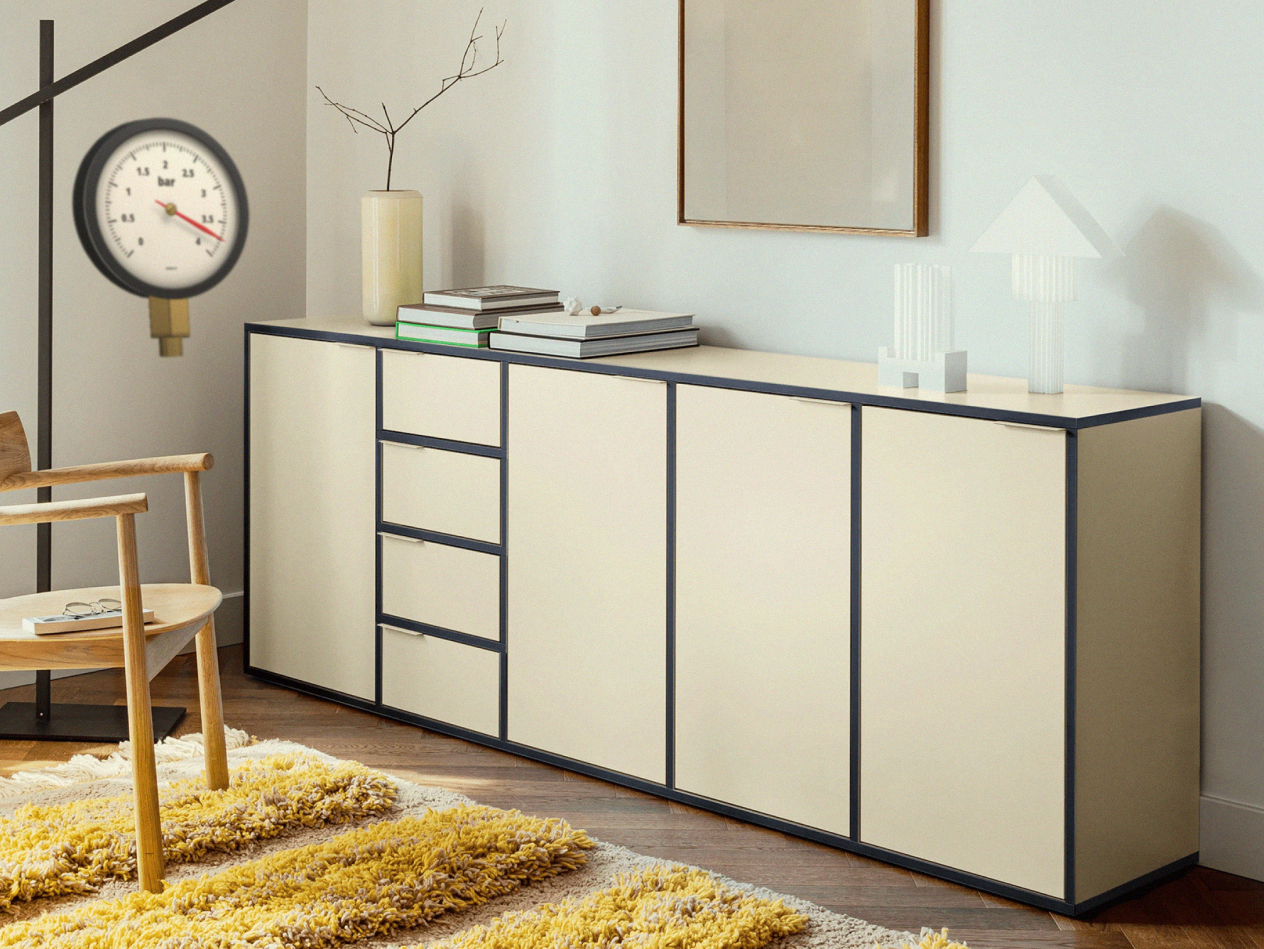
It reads 3.75
